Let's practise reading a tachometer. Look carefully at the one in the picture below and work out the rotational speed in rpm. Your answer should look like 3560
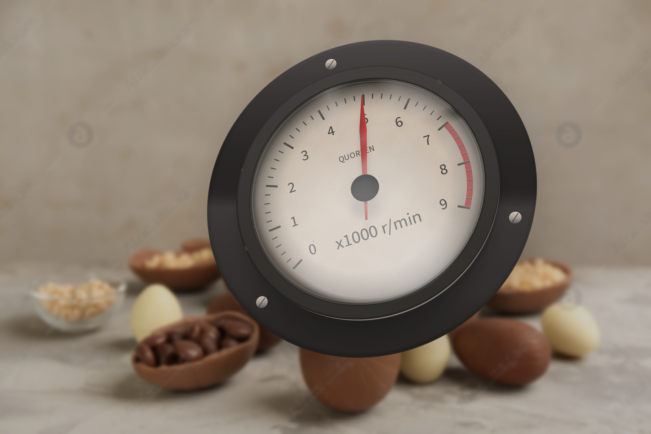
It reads 5000
